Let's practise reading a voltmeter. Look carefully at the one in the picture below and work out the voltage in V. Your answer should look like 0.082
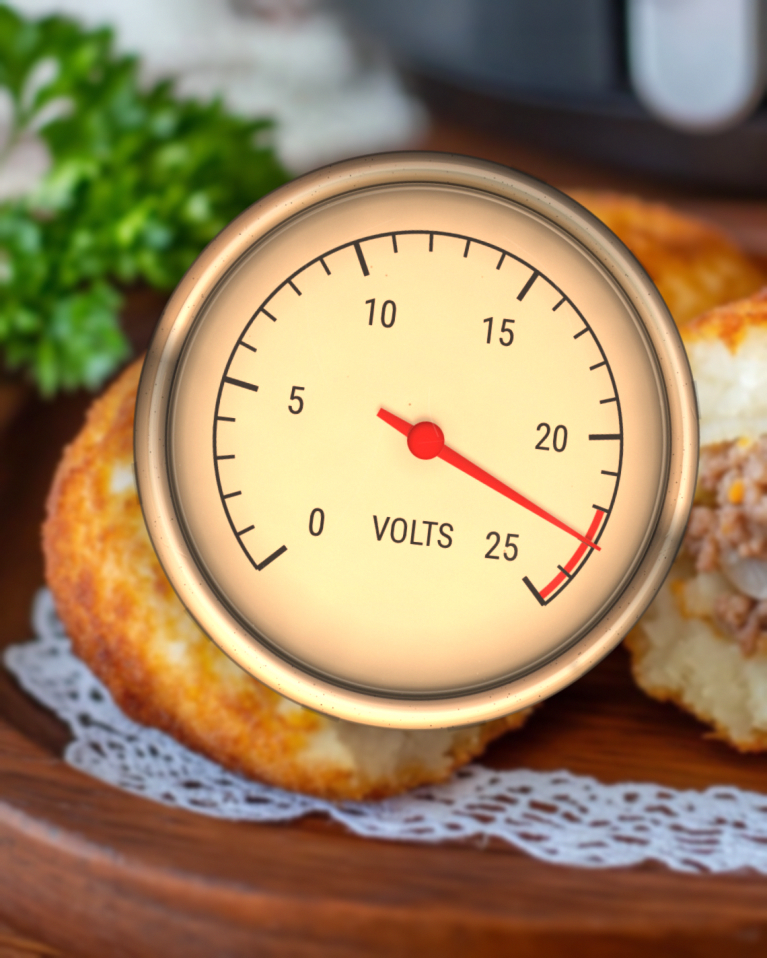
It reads 23
